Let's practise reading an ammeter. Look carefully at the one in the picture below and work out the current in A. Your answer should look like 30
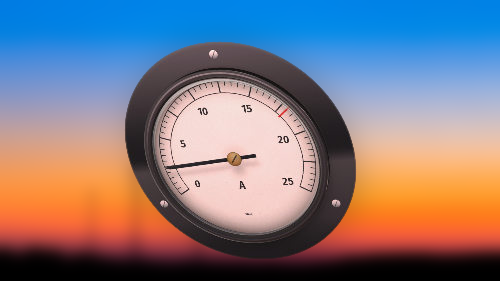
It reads 2.5
